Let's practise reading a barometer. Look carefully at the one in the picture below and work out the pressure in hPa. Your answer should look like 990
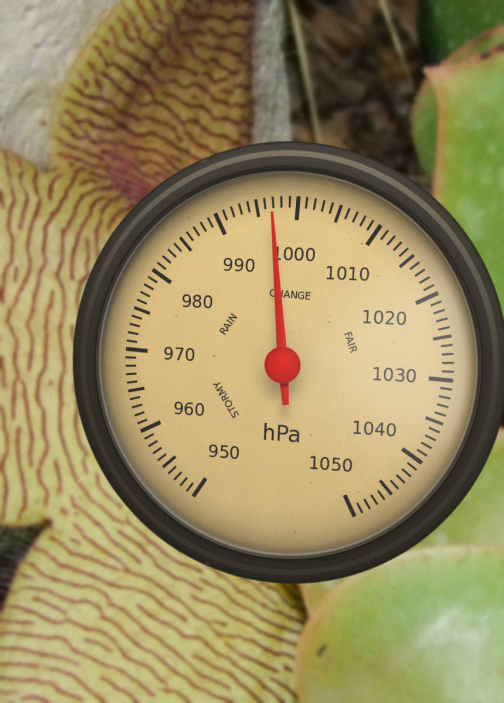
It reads 997
